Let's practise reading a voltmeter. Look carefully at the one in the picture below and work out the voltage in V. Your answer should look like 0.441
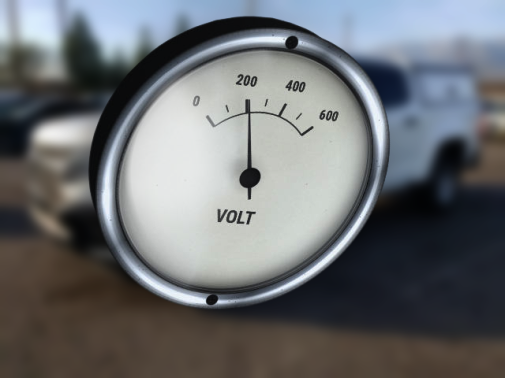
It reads 200
